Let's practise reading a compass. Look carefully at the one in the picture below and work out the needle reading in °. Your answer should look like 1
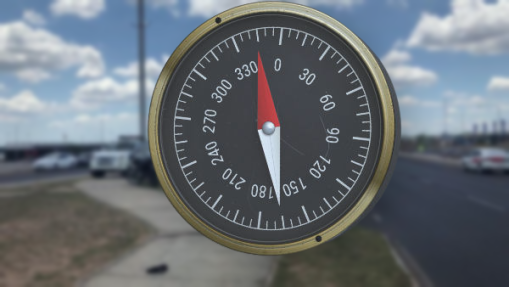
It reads 345
